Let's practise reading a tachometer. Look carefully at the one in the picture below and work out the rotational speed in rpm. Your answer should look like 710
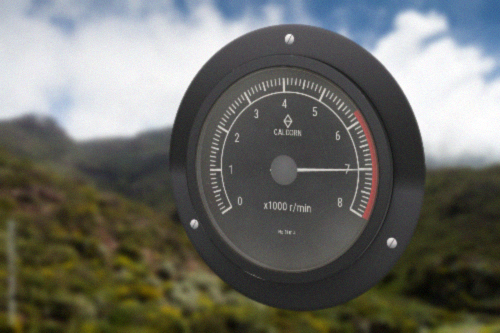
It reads 7000
